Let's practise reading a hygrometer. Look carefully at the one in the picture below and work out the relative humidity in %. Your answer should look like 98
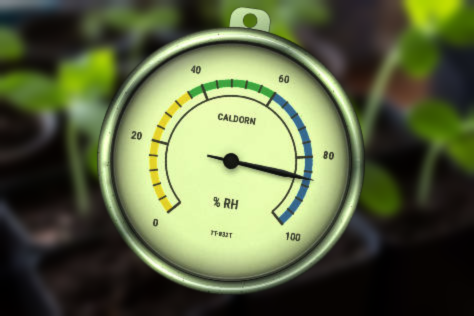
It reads 86
